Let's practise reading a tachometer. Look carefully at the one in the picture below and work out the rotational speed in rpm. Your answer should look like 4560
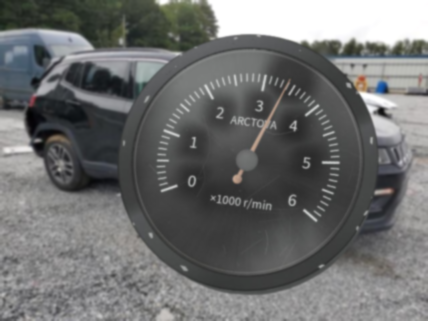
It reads 3400
